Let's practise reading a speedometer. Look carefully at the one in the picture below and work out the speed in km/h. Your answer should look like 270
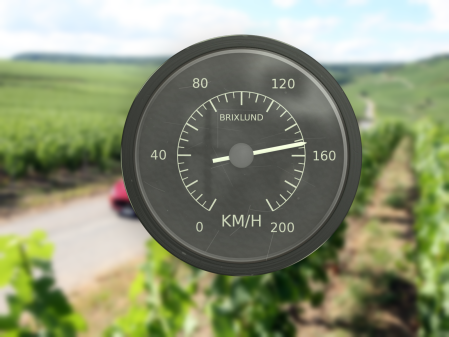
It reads 152.5
